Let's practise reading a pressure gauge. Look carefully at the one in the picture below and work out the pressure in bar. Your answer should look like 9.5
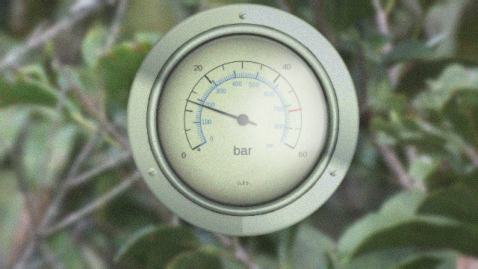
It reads 12.5
